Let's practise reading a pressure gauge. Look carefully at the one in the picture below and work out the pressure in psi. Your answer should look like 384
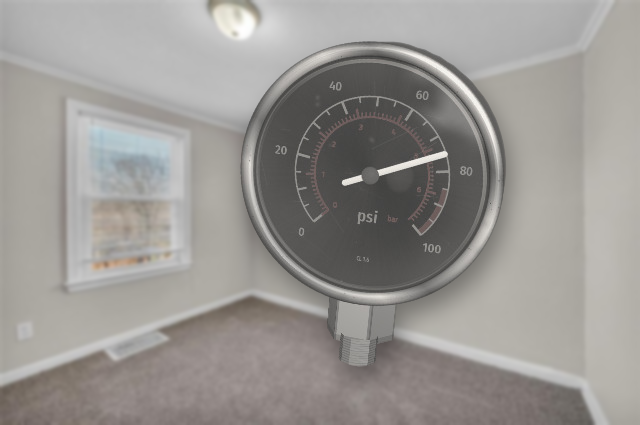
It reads 75
